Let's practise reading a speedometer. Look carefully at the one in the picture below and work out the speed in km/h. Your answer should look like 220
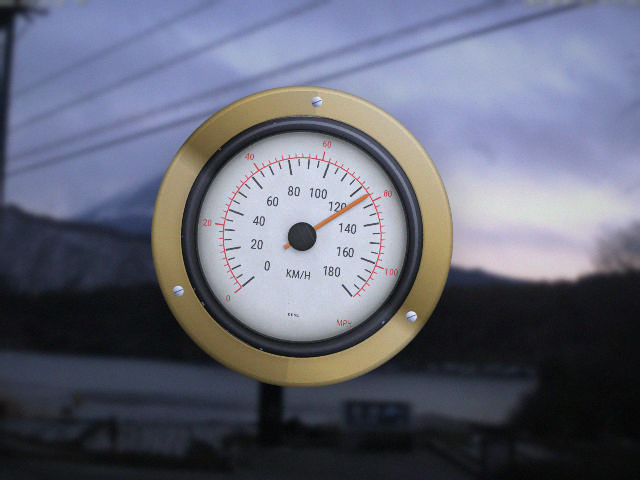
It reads 125
